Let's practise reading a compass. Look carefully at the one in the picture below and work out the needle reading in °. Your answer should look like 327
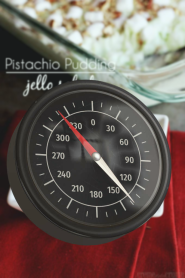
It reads 320
